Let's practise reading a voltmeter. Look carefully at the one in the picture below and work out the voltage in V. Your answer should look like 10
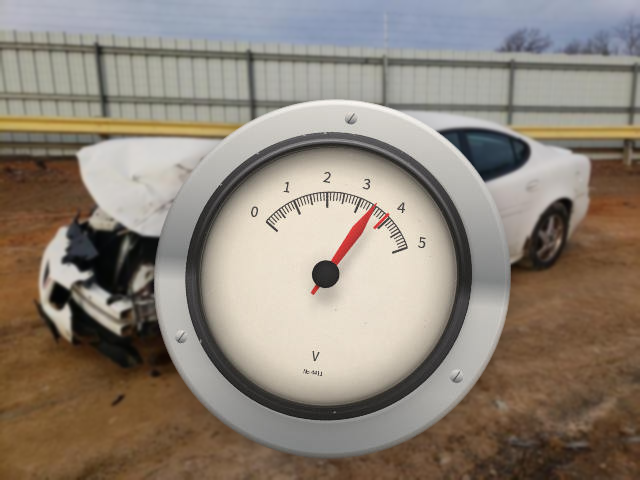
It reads 3.5
